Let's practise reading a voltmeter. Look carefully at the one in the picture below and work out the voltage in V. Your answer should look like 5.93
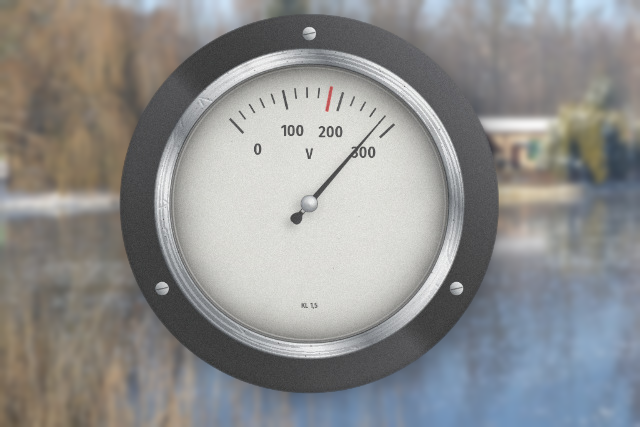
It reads 280
